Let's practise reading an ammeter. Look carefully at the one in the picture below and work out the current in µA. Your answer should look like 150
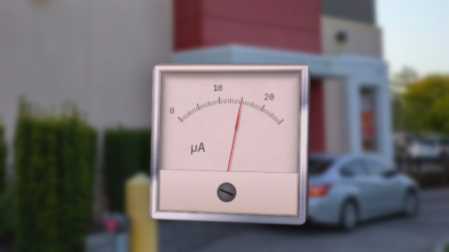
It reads 15
